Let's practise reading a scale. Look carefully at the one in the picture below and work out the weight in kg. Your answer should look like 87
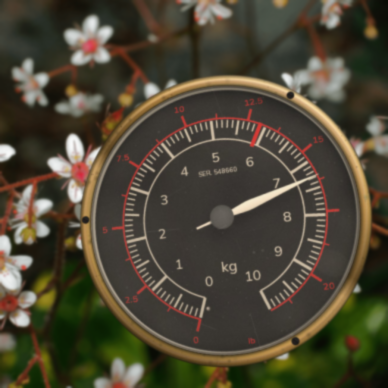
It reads 7.3
